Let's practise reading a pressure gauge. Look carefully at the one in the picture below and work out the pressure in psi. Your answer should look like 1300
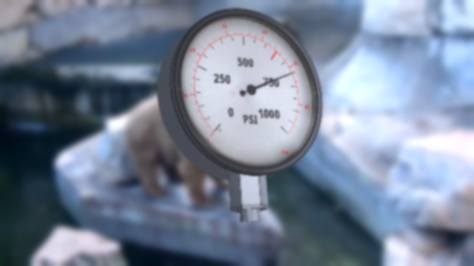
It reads 750
